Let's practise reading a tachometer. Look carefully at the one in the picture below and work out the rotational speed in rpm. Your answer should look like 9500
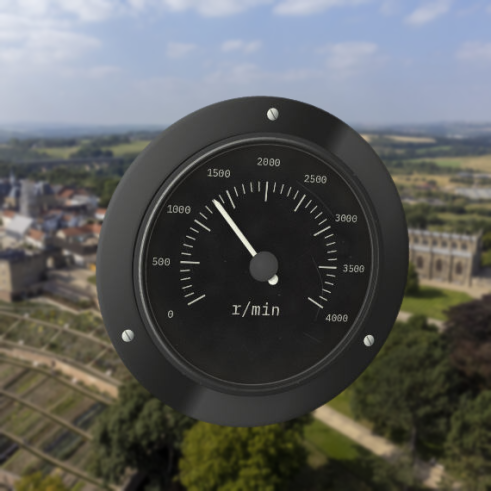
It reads 1300
